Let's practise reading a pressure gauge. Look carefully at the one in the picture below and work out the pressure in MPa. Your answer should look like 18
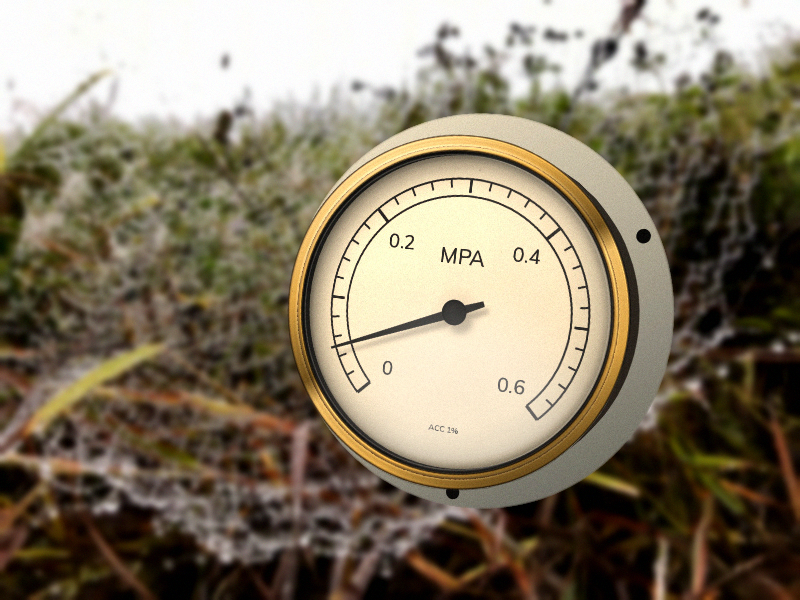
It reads 0.05
